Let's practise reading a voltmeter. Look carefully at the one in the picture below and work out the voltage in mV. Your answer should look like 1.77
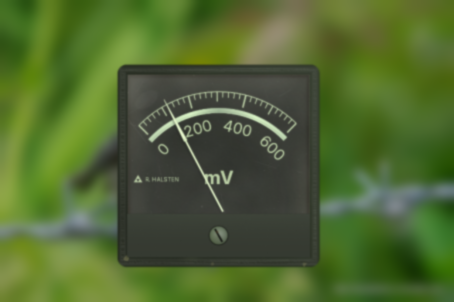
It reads 120
